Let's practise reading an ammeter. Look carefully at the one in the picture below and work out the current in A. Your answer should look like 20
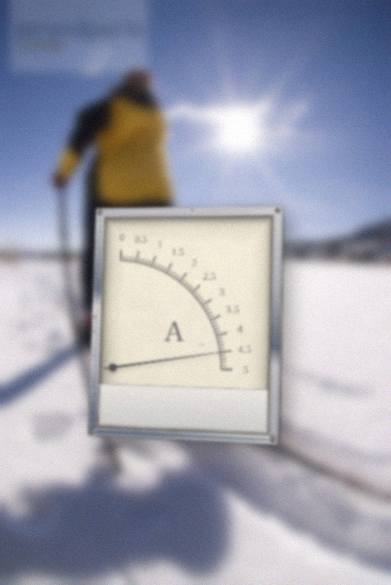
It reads 4.5
